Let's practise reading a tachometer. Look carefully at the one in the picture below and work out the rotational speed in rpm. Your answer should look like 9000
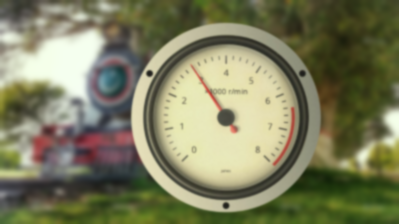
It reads 3000
